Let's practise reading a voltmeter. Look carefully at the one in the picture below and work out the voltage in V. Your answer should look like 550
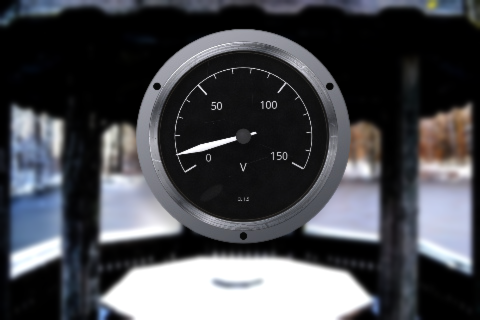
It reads 10
